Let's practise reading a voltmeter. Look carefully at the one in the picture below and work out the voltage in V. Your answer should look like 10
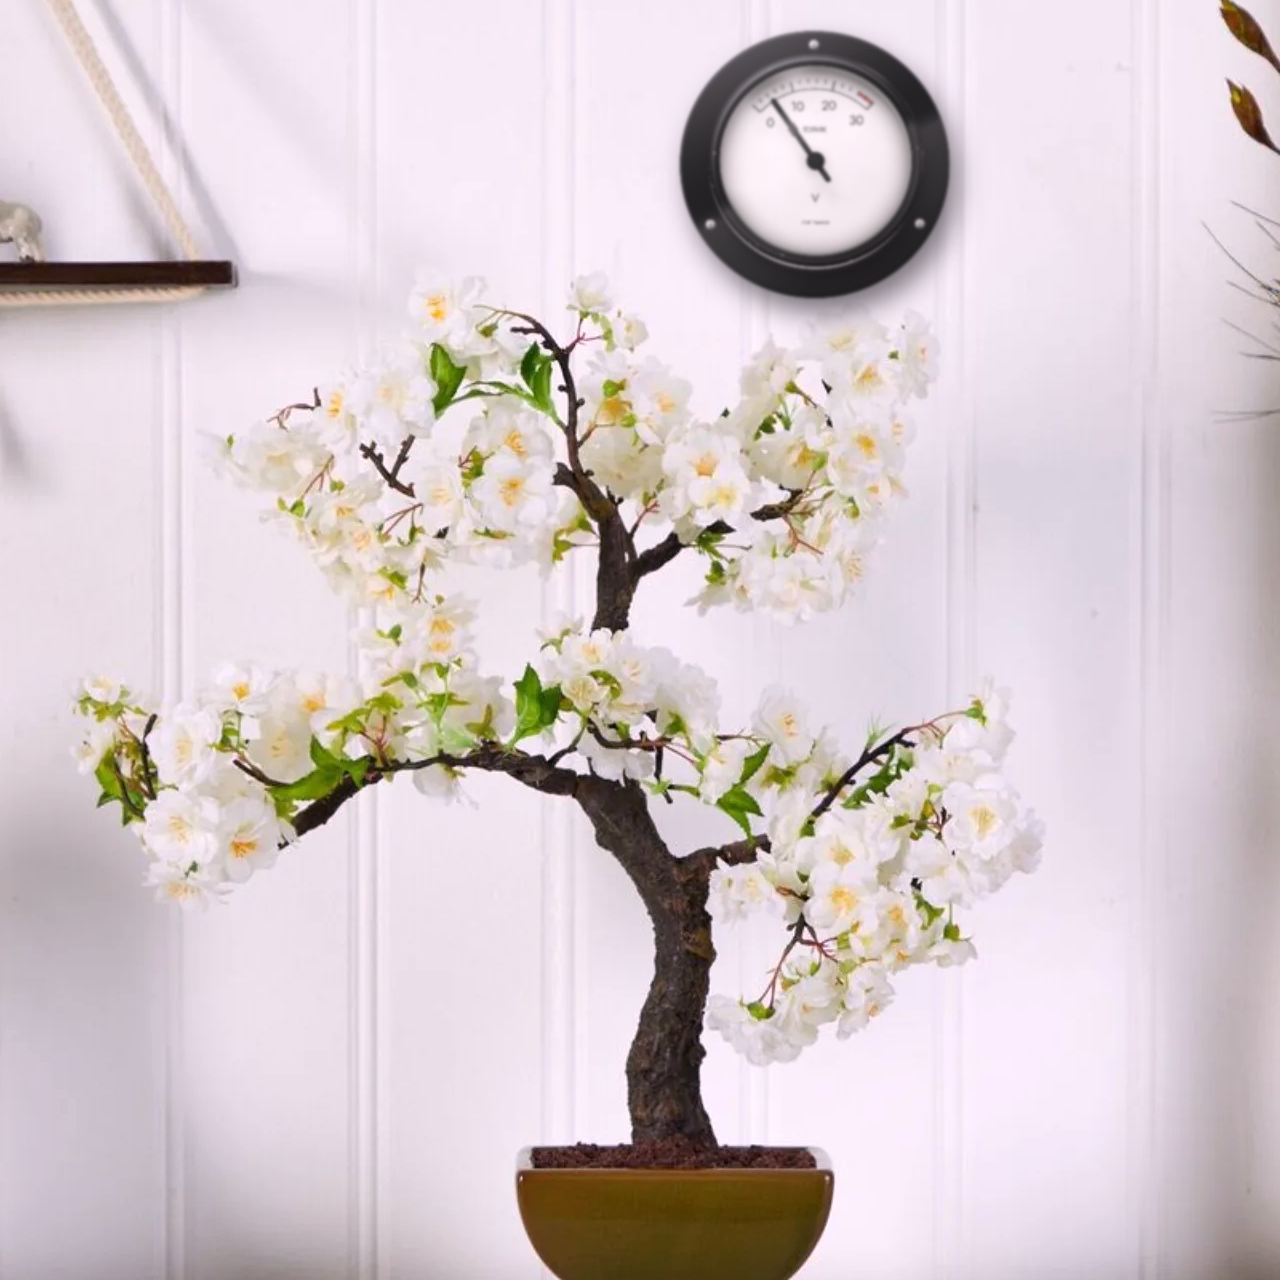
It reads 4
